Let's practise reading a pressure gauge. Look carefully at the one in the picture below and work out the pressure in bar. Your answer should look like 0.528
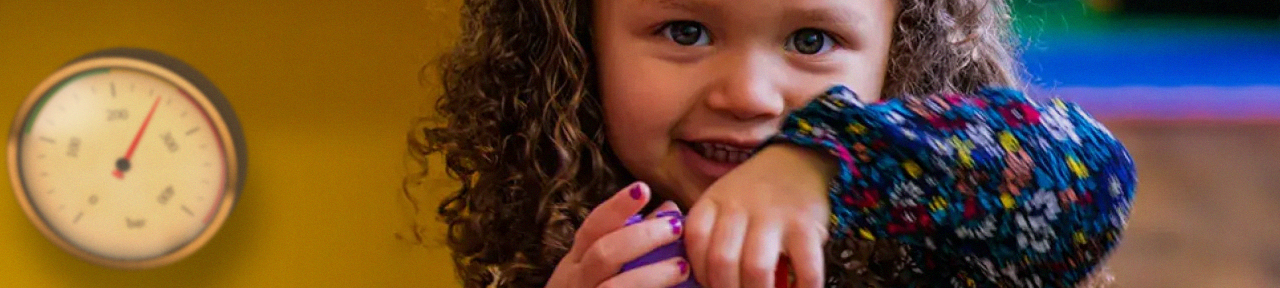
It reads 250
